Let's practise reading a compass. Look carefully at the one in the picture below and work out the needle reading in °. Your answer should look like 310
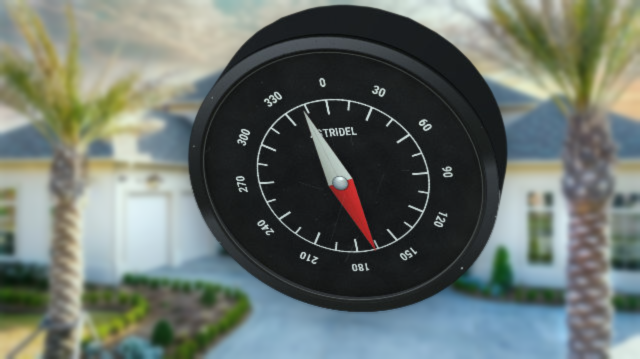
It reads 165
